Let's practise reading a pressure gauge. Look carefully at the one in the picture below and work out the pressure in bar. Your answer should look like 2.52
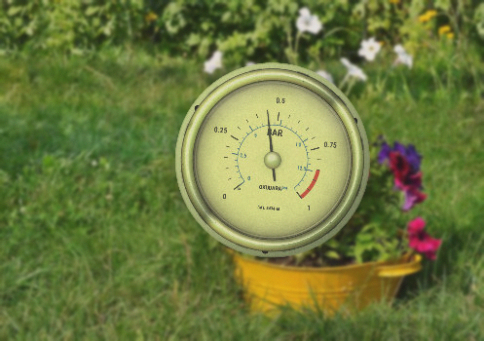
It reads 0.45
